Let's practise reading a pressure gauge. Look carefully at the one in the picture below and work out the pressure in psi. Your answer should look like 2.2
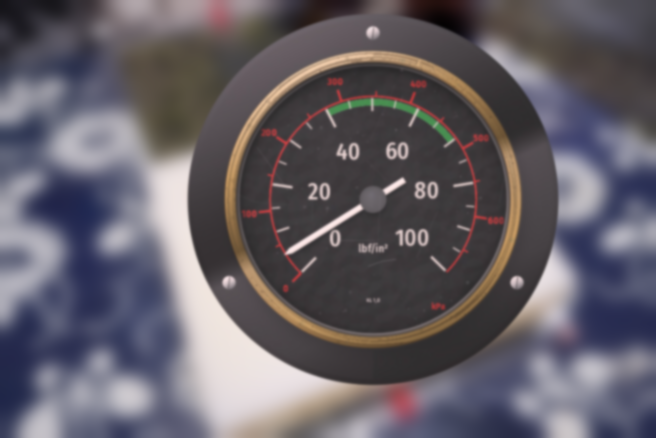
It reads 5
